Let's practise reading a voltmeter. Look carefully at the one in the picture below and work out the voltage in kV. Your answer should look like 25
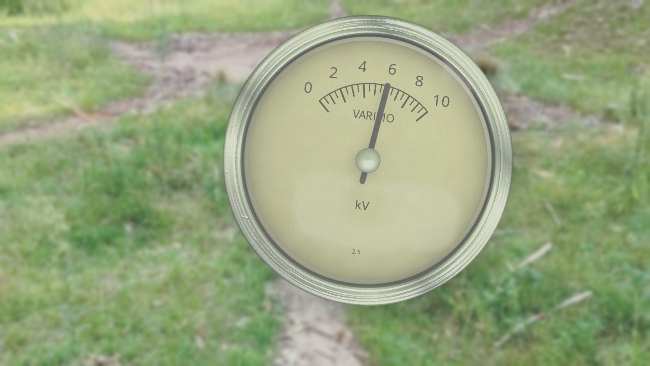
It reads 6
